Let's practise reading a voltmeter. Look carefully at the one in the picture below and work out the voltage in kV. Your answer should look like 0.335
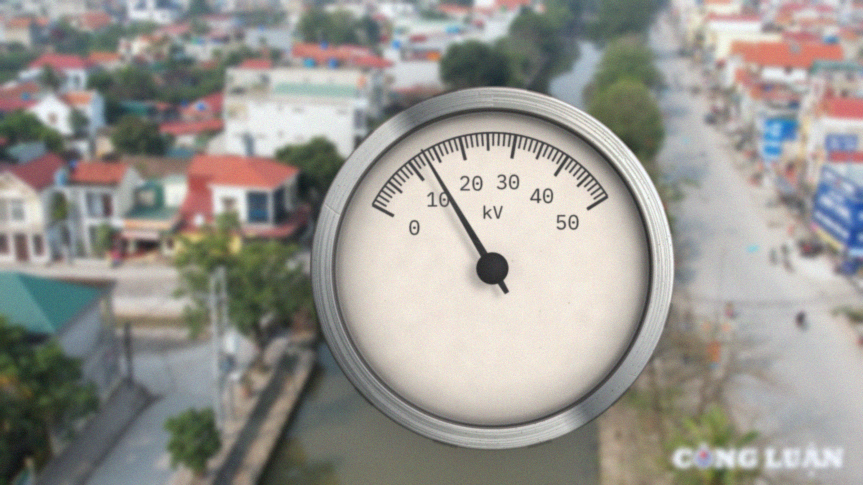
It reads 13
